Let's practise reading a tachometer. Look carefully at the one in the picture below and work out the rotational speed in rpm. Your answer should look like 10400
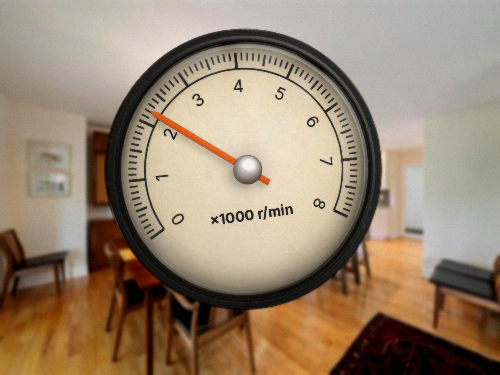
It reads 2200
